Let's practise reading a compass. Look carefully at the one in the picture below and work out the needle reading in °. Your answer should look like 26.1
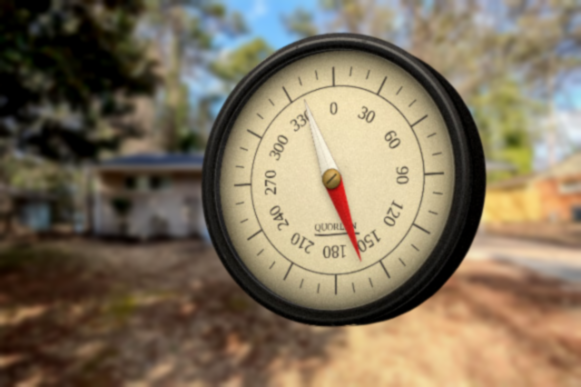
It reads 160
